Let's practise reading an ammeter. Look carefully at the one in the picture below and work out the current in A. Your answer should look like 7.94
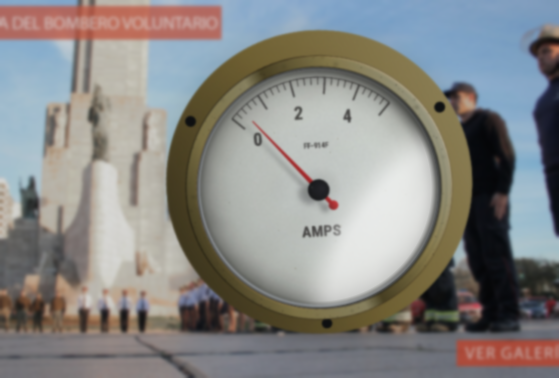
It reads 0.4
